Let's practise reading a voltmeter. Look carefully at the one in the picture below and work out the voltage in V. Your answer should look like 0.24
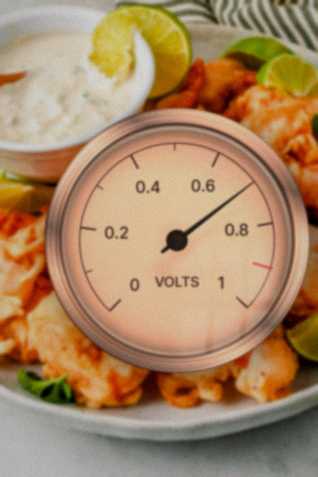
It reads 0.7
